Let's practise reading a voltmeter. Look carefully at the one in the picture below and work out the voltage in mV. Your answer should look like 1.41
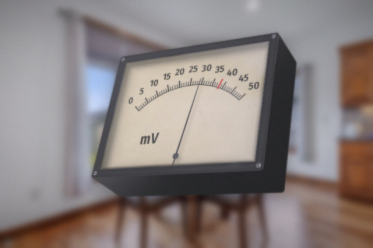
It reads 30
